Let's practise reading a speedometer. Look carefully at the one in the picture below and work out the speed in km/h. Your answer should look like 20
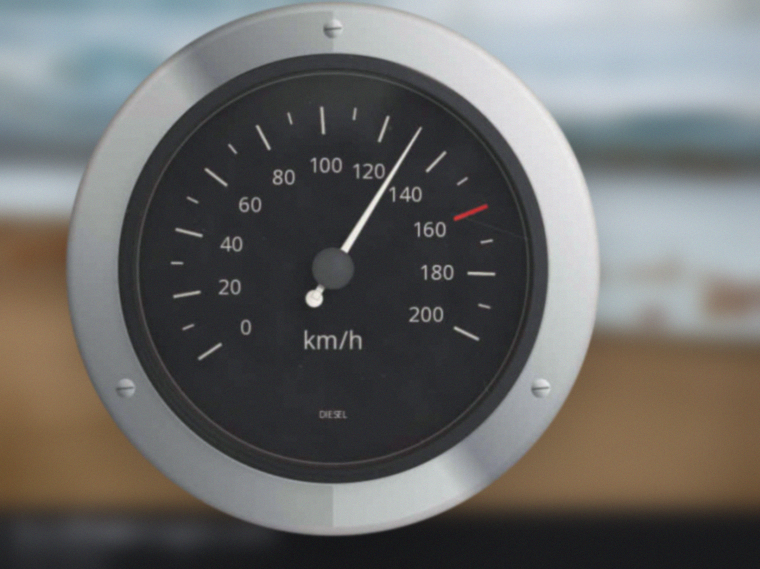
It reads 130
